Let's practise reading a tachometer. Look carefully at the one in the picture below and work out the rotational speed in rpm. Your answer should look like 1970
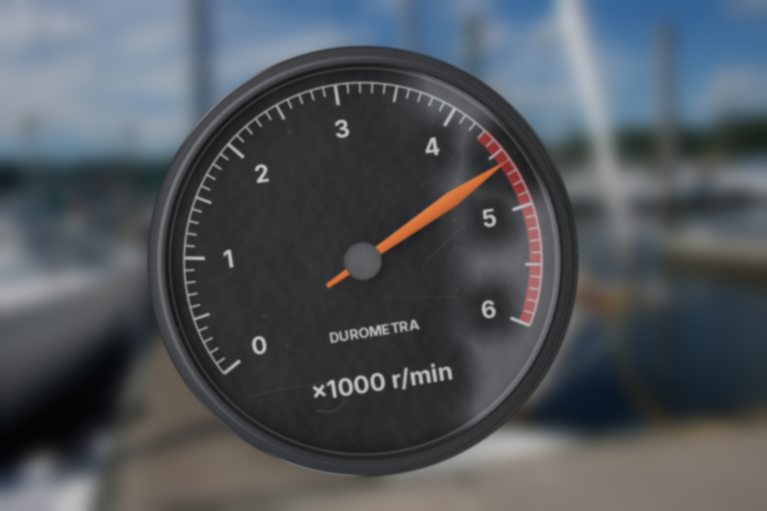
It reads 4600
